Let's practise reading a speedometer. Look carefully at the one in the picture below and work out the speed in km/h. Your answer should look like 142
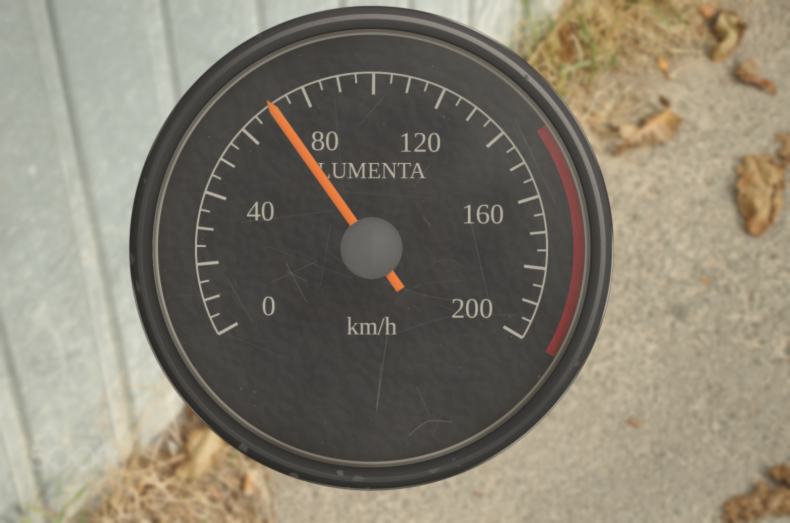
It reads 70
